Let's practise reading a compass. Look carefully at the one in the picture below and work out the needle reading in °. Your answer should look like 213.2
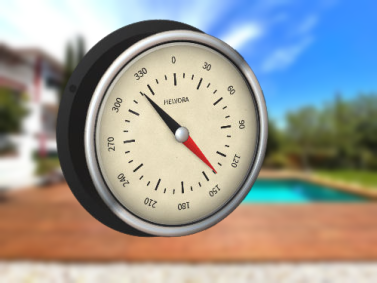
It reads 140
